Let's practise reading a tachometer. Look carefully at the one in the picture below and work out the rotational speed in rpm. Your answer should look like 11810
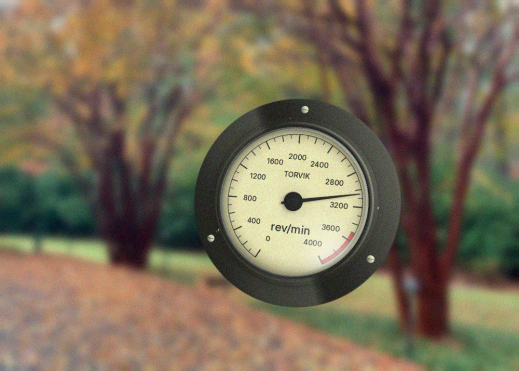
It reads 3050
